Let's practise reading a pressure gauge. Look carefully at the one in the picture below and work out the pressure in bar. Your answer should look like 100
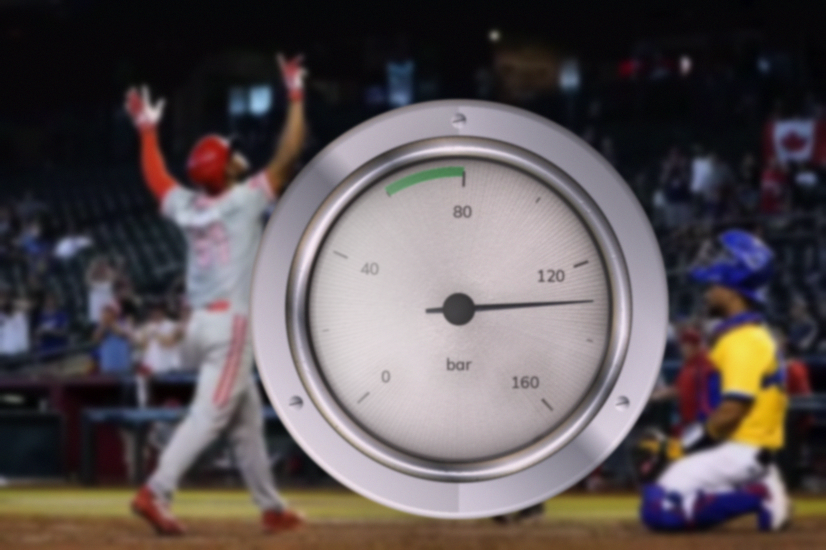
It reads 130
